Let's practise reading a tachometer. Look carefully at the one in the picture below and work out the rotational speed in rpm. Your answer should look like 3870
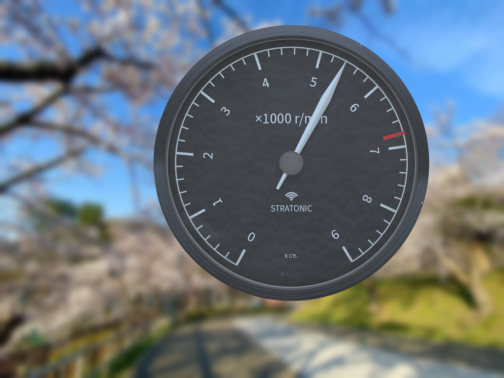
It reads 5400
